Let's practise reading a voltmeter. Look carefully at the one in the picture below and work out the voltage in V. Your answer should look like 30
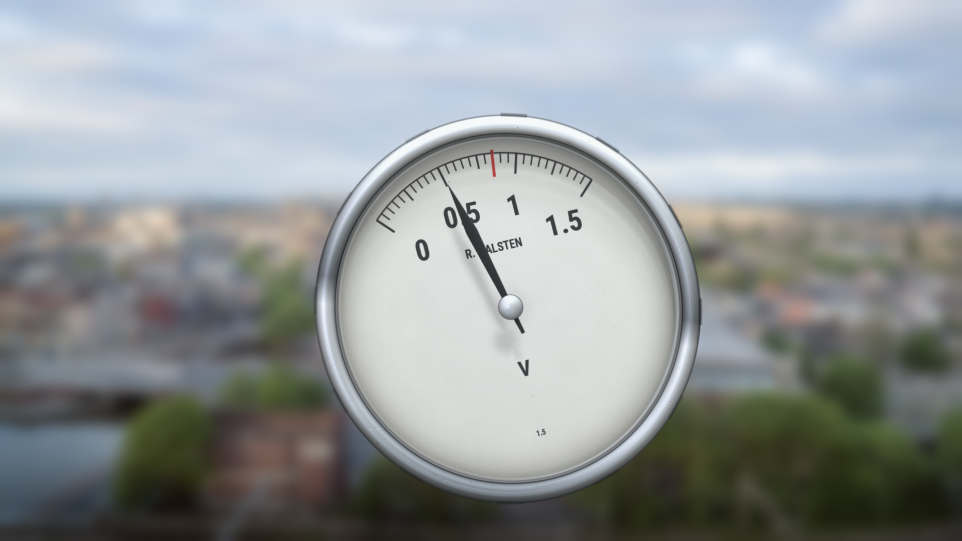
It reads 0.5
